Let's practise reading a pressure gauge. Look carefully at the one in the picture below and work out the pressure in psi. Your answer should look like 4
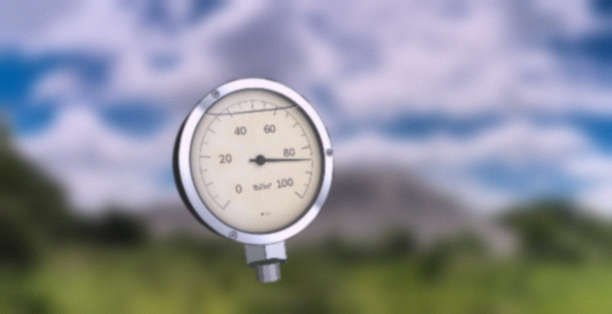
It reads 85
